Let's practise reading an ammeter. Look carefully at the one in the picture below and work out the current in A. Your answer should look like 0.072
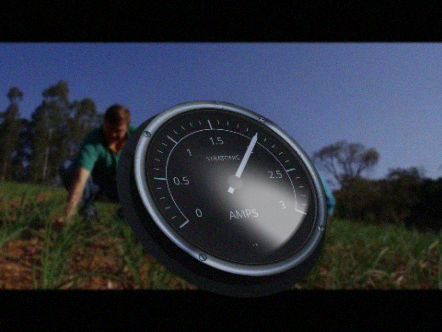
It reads 2
